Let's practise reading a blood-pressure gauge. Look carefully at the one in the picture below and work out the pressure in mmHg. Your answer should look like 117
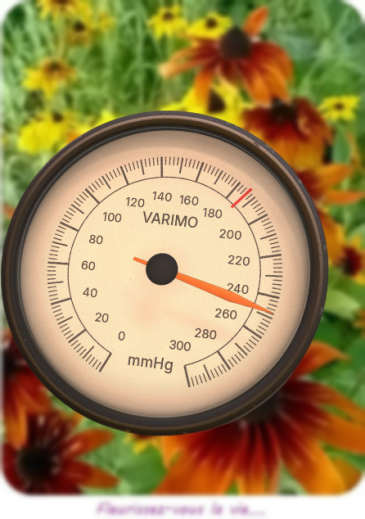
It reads 248
